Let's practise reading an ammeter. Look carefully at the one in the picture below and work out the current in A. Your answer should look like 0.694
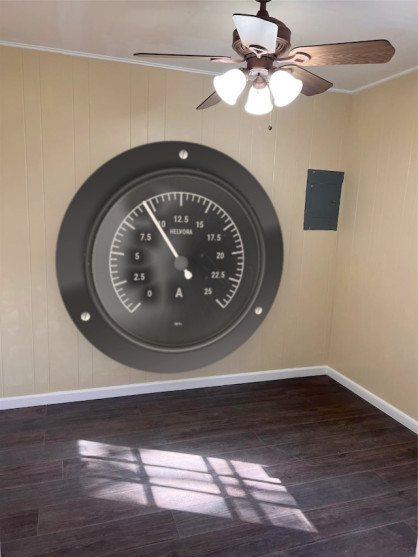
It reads 9.5
